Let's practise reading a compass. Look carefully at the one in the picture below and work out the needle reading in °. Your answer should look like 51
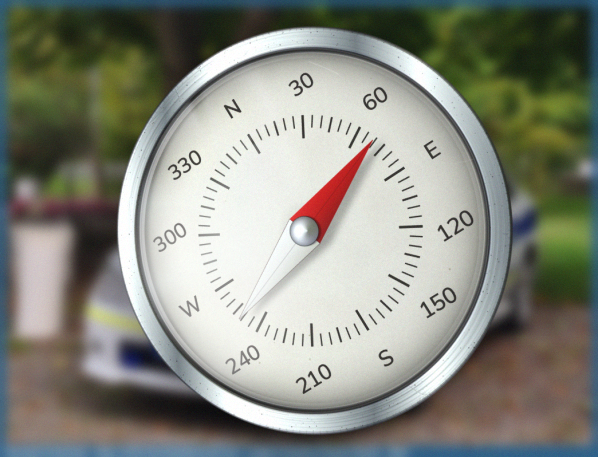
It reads 70
